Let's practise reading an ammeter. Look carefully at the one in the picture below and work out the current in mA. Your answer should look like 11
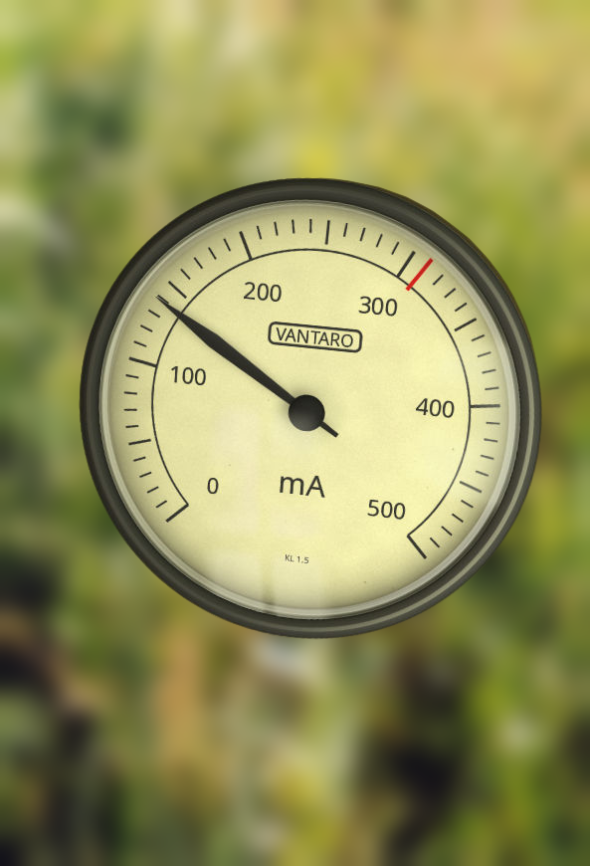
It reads 140
